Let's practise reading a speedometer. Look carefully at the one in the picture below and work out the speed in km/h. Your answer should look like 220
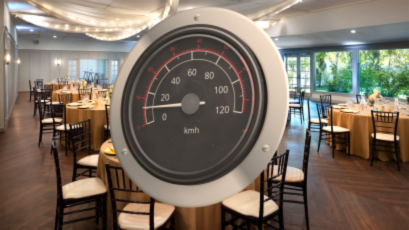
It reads 10
